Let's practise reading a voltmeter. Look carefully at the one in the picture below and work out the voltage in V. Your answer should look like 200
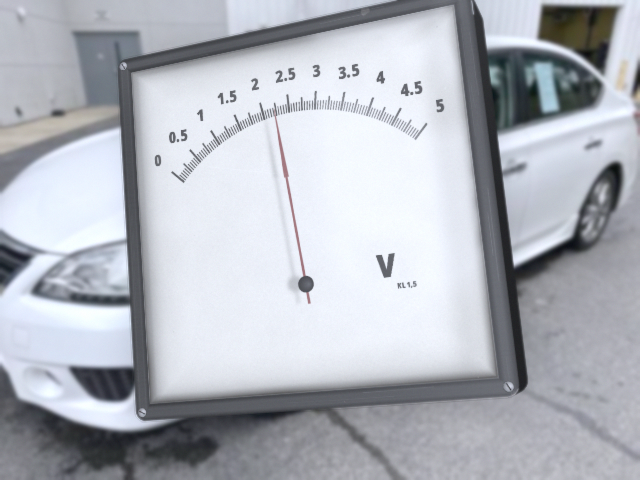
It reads 2.25
